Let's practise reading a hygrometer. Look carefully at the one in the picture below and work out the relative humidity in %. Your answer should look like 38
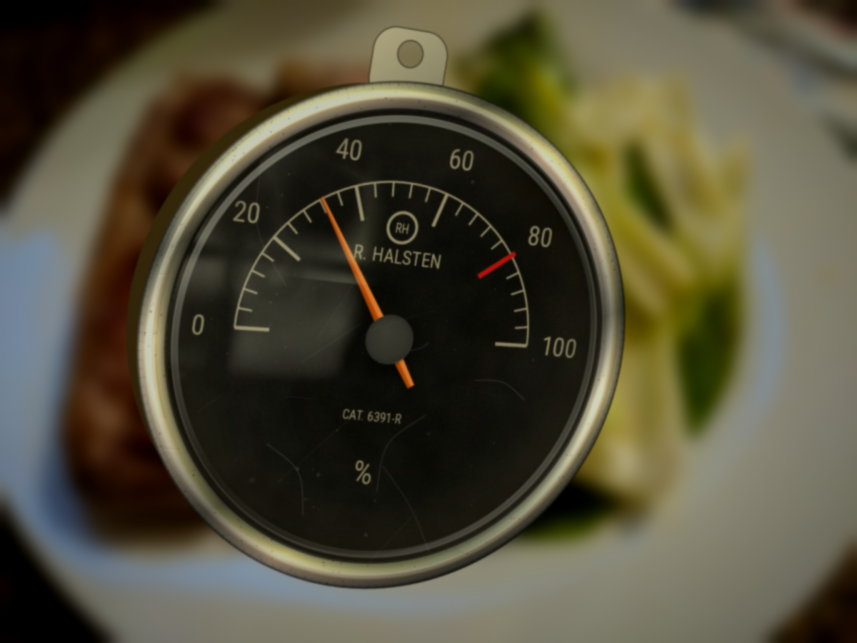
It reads 32
